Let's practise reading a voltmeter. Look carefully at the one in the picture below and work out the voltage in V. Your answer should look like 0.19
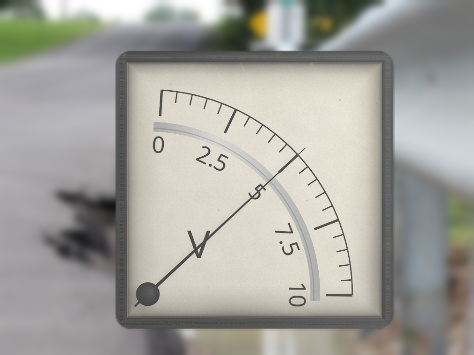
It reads 5
